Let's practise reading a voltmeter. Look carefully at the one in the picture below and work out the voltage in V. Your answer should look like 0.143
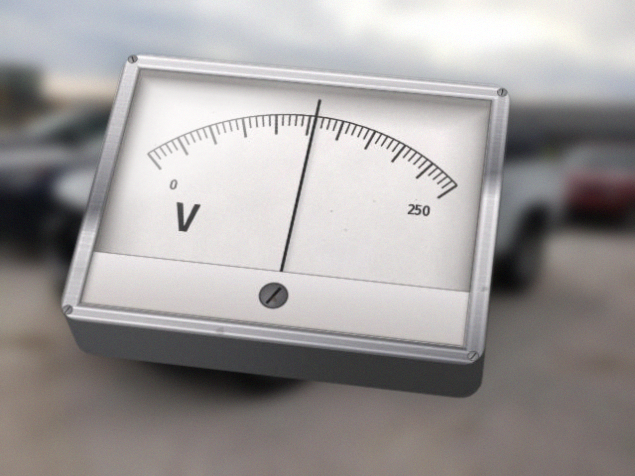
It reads 130
